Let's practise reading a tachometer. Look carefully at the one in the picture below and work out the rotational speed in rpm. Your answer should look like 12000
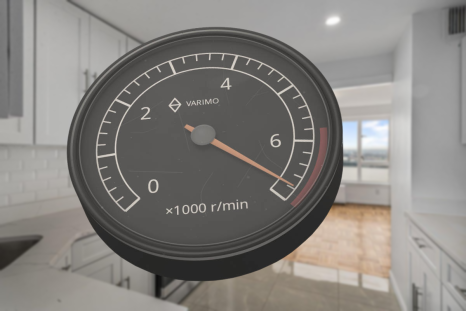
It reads 6800
